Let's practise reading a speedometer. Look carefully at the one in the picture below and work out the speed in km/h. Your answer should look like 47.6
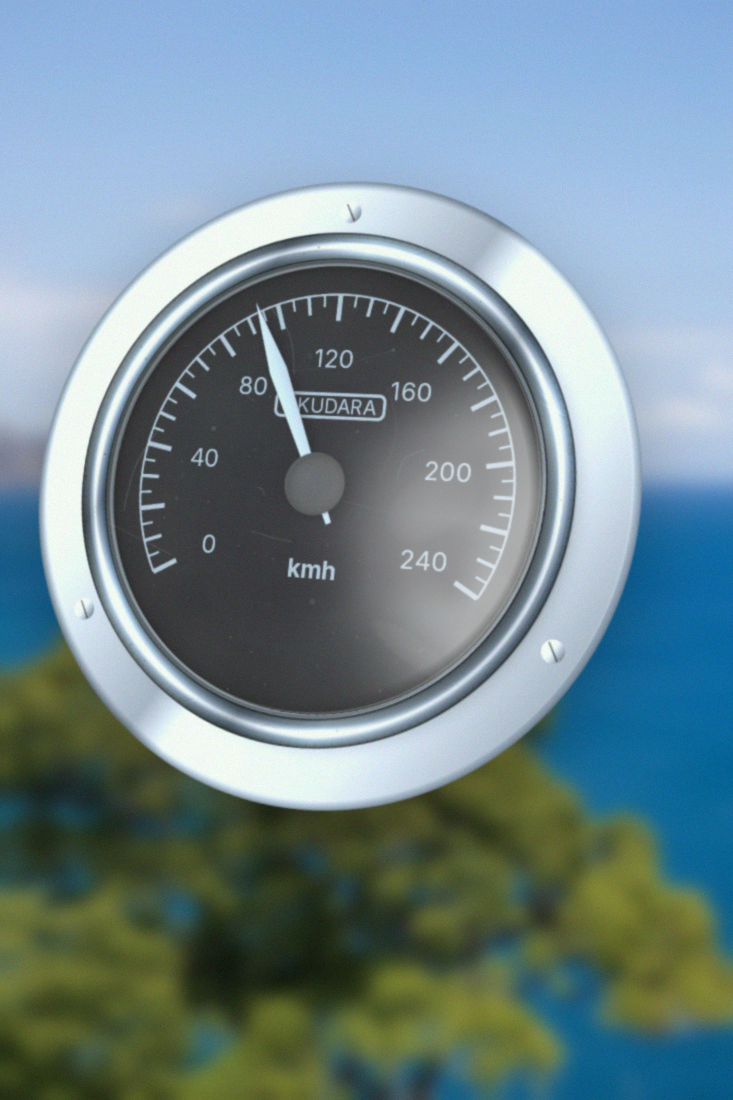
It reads 95
